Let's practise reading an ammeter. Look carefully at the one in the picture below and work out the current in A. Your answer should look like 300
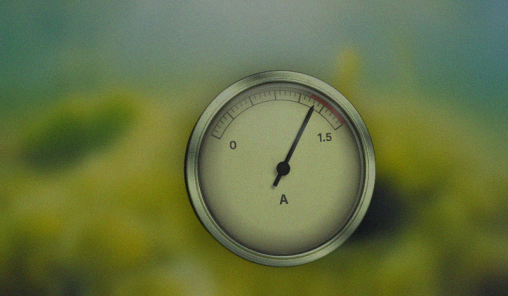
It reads 1.15
